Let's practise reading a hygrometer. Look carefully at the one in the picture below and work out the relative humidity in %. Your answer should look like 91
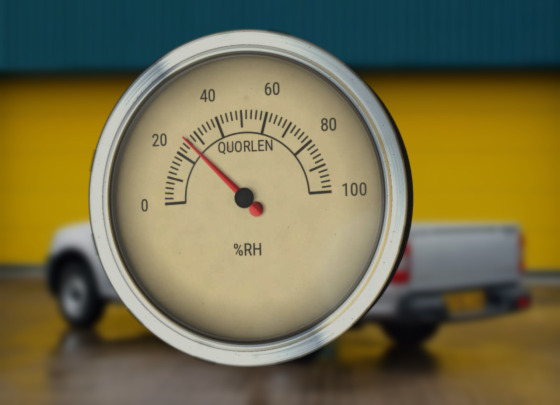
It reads 26
